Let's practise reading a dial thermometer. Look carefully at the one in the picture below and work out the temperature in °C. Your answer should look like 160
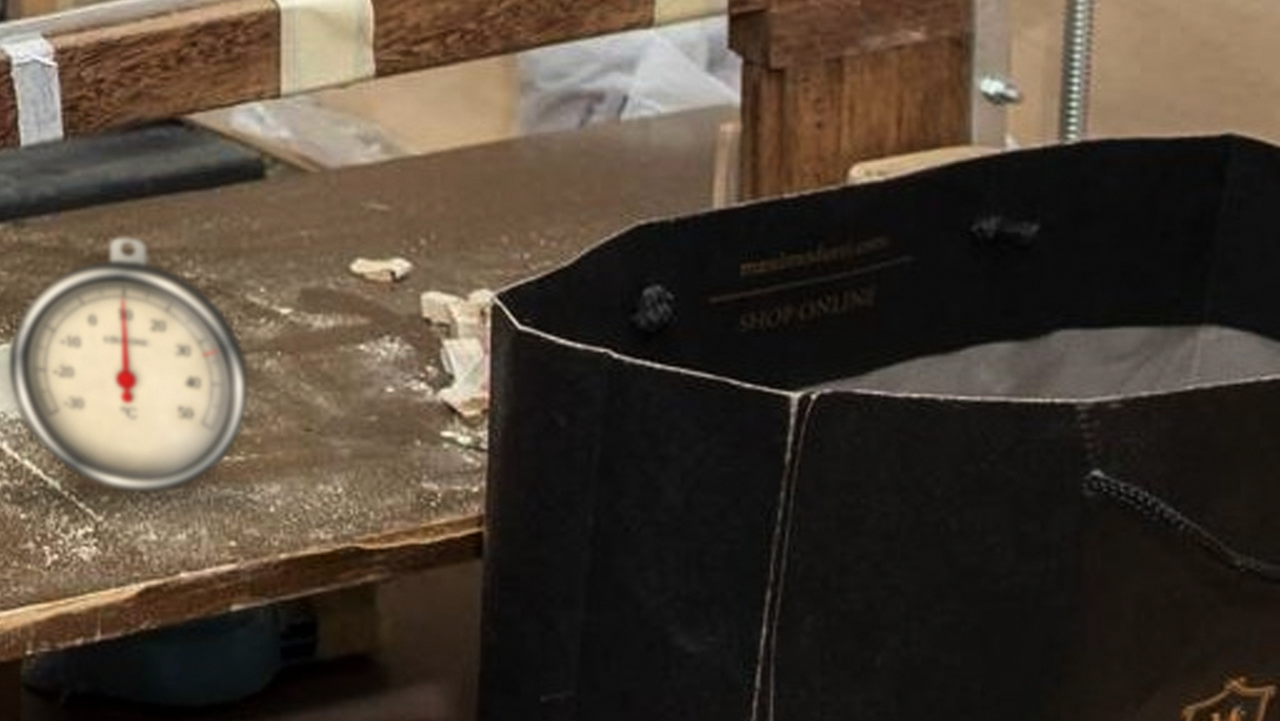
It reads 10
